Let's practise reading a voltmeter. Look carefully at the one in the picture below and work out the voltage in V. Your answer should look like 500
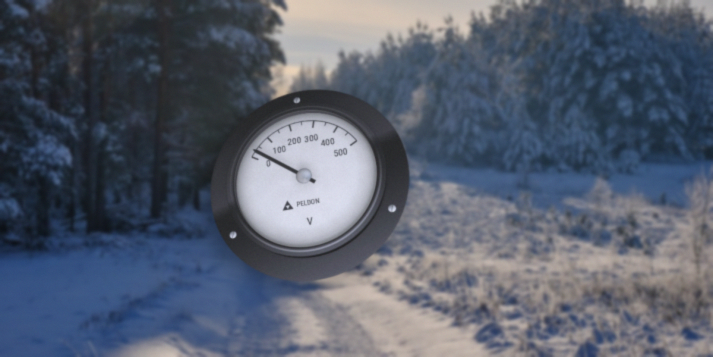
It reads 25
